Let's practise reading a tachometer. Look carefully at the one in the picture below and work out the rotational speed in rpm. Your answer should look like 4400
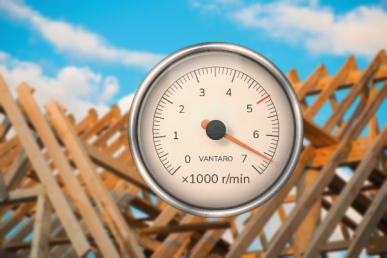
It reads 6600
